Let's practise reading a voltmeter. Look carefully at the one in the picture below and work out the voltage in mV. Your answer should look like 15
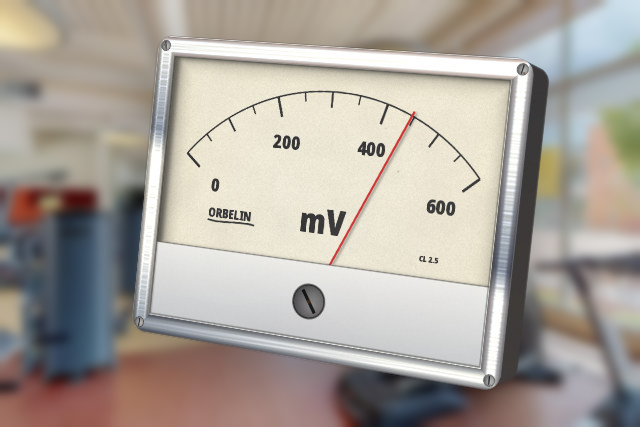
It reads 450
